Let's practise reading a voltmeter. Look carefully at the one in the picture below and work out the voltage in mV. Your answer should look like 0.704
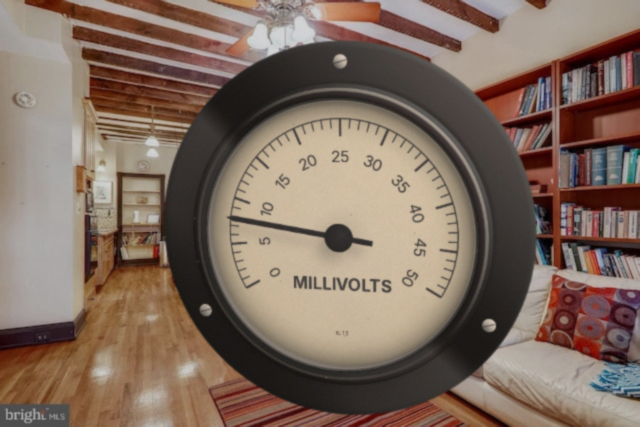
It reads 8
